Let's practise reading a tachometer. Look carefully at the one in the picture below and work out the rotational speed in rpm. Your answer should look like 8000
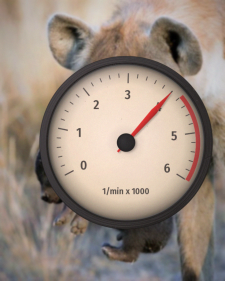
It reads 4000
